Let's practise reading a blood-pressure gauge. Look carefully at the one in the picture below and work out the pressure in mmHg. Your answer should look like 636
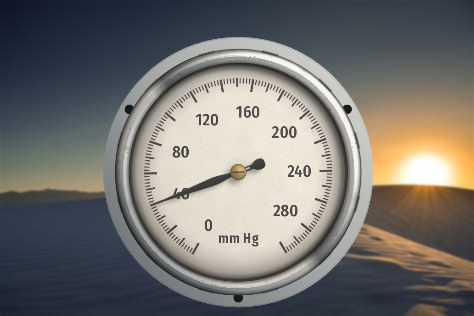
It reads 40
